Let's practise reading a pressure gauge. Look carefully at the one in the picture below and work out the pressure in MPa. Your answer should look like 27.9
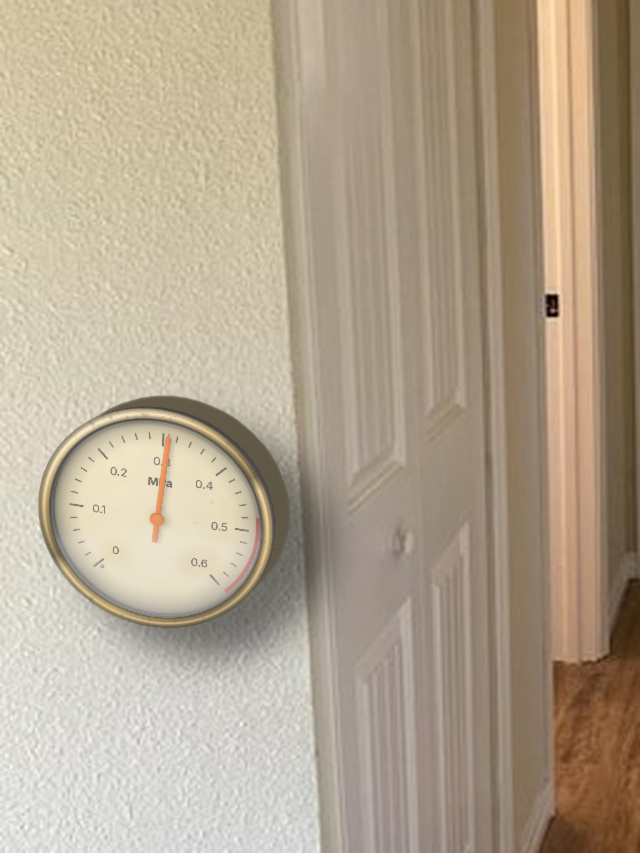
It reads 0.31
